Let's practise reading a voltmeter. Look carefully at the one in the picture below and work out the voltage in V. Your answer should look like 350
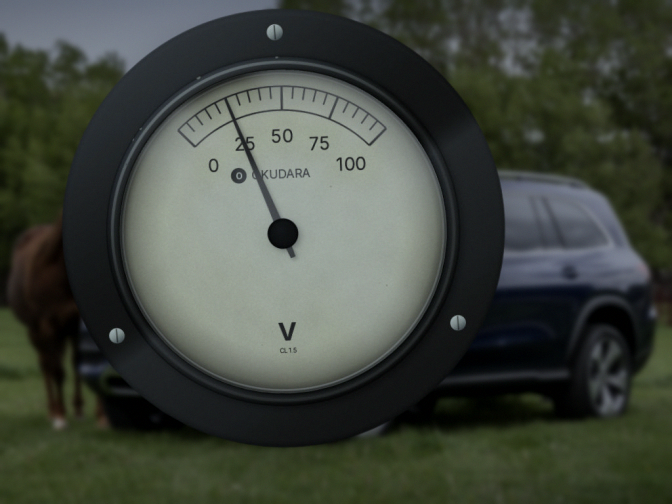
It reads 25
